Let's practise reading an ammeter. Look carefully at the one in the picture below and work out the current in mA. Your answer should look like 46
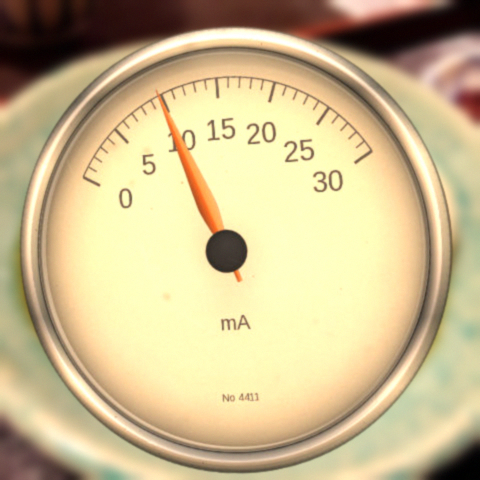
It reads 10
